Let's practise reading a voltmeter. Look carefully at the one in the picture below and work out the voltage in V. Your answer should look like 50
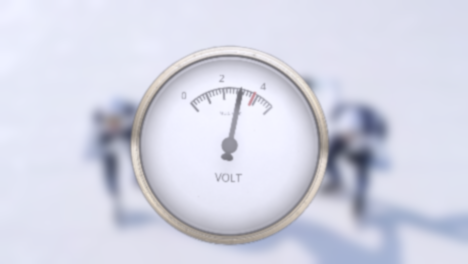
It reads 3
